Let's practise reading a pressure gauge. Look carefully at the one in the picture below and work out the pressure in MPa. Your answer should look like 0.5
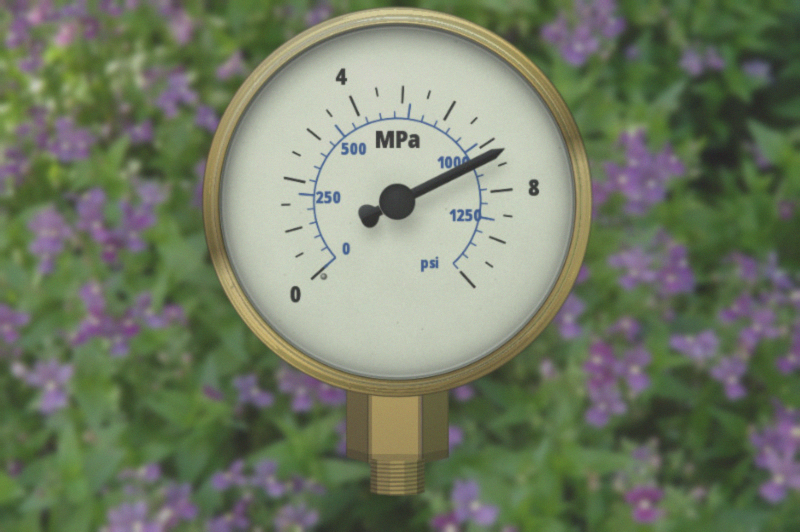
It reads 7.25
